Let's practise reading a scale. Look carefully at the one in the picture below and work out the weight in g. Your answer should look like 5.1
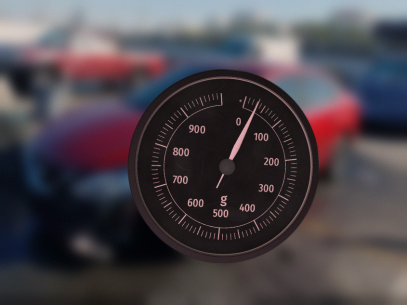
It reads 30
